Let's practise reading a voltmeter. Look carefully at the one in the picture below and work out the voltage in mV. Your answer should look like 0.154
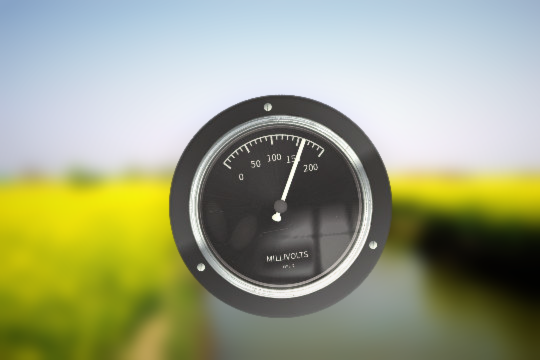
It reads 160
